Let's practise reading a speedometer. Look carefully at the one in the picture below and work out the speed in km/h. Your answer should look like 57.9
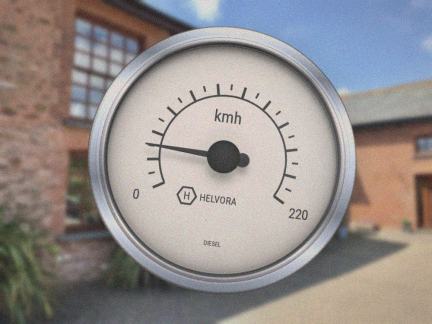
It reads 30
